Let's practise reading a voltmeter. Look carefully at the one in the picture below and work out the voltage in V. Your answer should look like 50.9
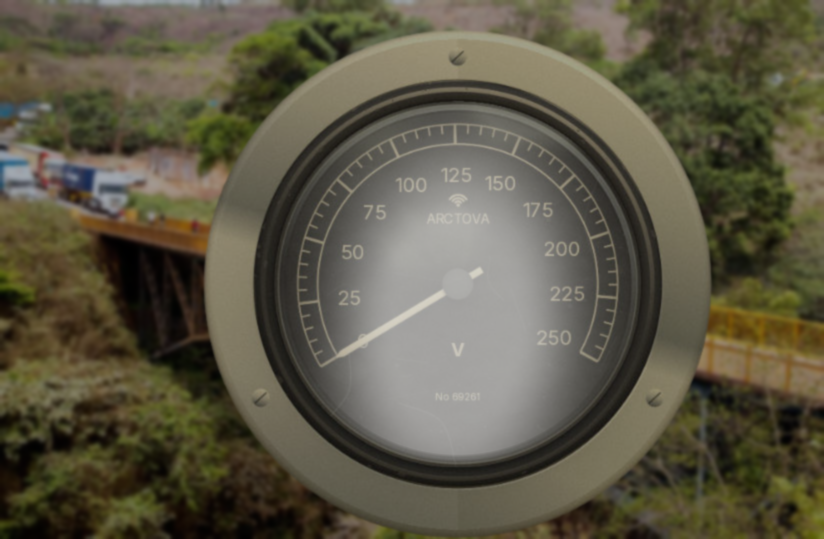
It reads 0
